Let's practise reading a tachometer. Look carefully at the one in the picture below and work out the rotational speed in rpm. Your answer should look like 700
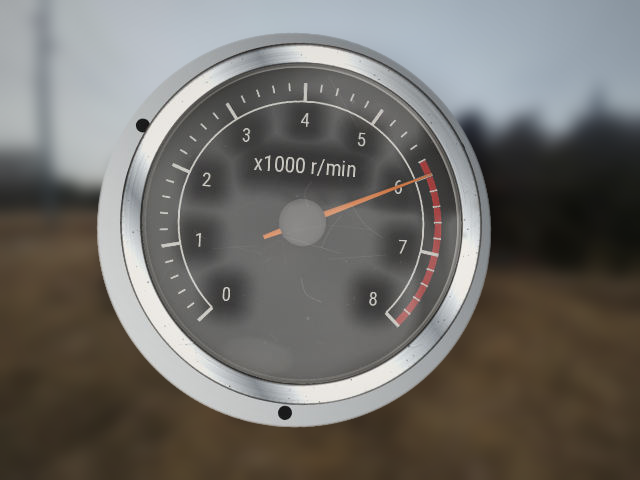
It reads 6000
